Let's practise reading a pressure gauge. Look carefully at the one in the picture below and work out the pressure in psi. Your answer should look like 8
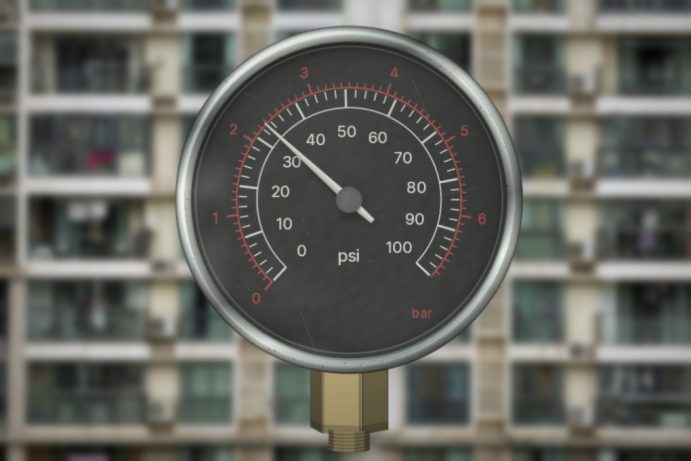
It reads 33
